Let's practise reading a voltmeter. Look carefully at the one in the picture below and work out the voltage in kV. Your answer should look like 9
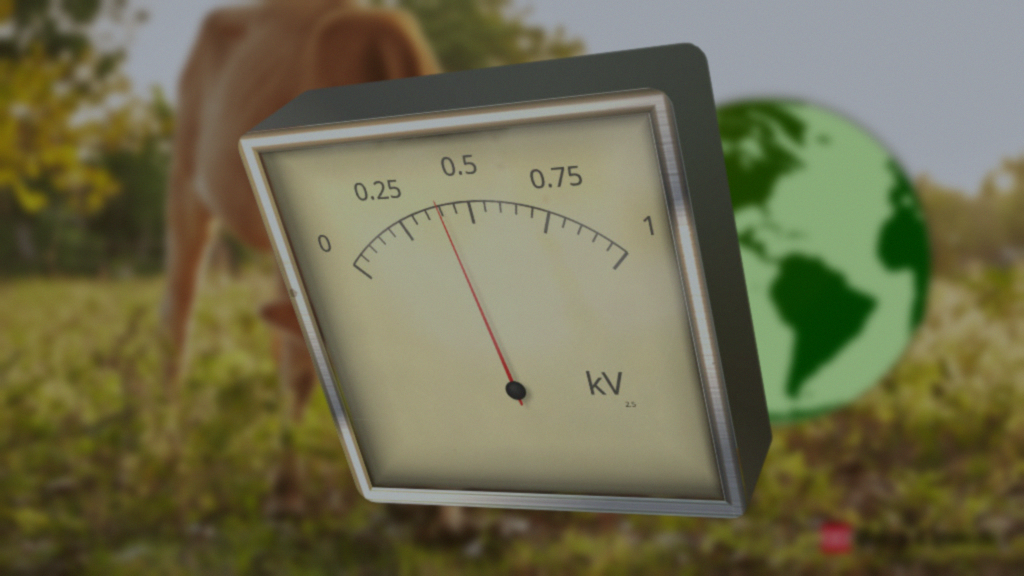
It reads 0.4
